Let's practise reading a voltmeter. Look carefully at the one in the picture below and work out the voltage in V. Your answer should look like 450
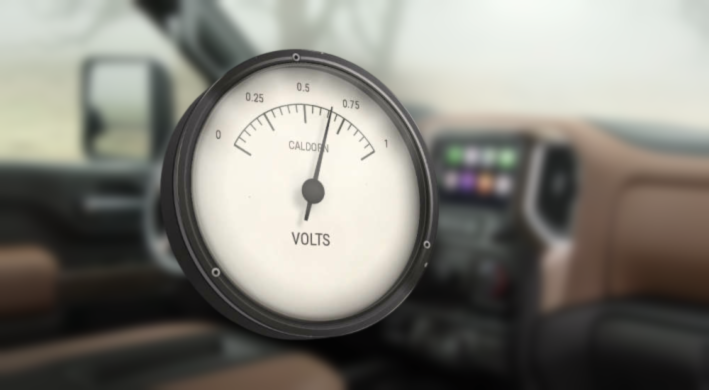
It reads 0.65
